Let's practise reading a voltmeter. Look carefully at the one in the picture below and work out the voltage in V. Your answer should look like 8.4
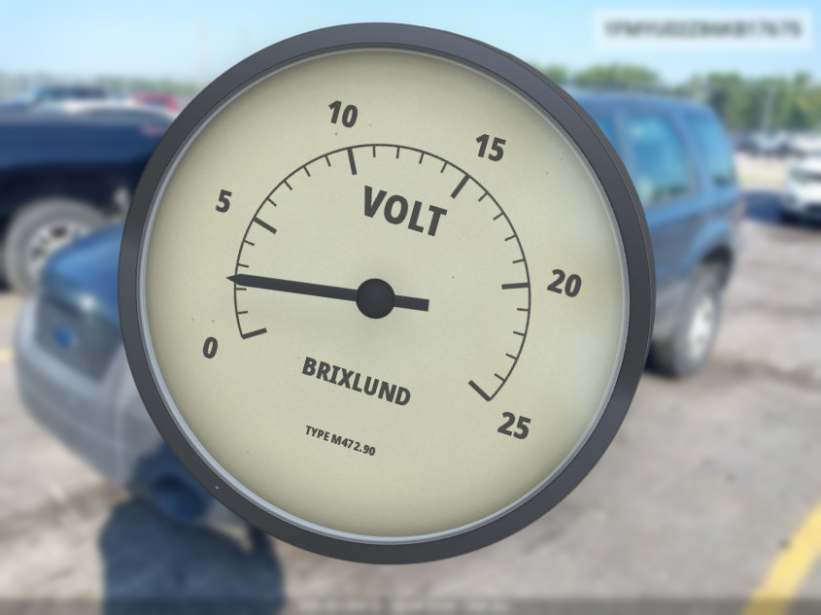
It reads 2.5
